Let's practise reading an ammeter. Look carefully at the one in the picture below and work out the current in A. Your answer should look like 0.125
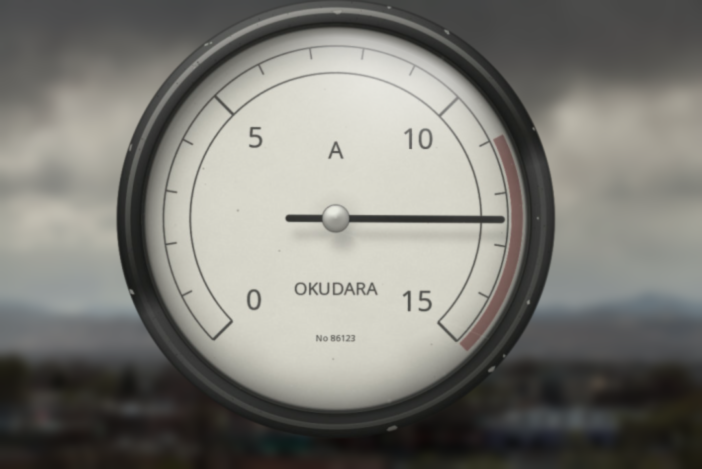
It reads 12.5
